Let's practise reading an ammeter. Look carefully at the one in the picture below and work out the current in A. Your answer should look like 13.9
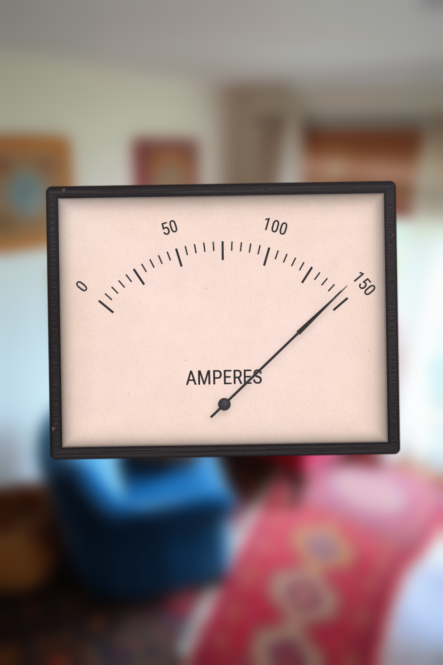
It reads 145
